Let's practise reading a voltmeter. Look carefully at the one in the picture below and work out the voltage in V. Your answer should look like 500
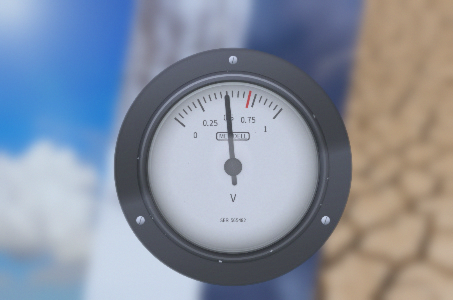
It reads 0.5
